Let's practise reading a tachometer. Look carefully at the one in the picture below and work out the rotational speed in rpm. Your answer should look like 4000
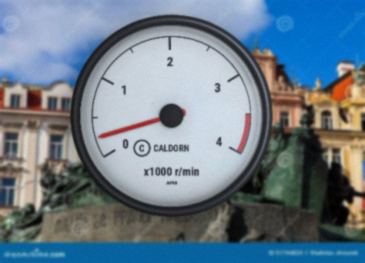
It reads 250
